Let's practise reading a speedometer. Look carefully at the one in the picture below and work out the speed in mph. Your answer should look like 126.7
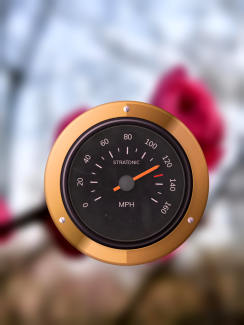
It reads 120
